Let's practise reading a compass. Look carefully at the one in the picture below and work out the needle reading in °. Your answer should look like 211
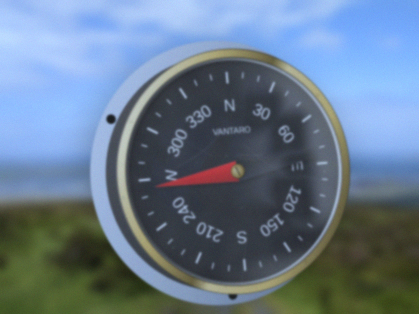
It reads 265
